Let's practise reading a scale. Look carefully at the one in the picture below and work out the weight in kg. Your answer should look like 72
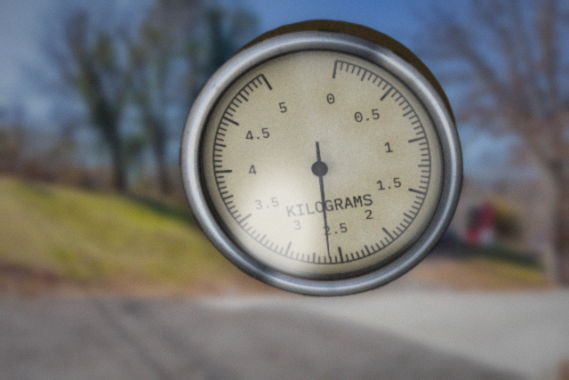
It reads 2.6
